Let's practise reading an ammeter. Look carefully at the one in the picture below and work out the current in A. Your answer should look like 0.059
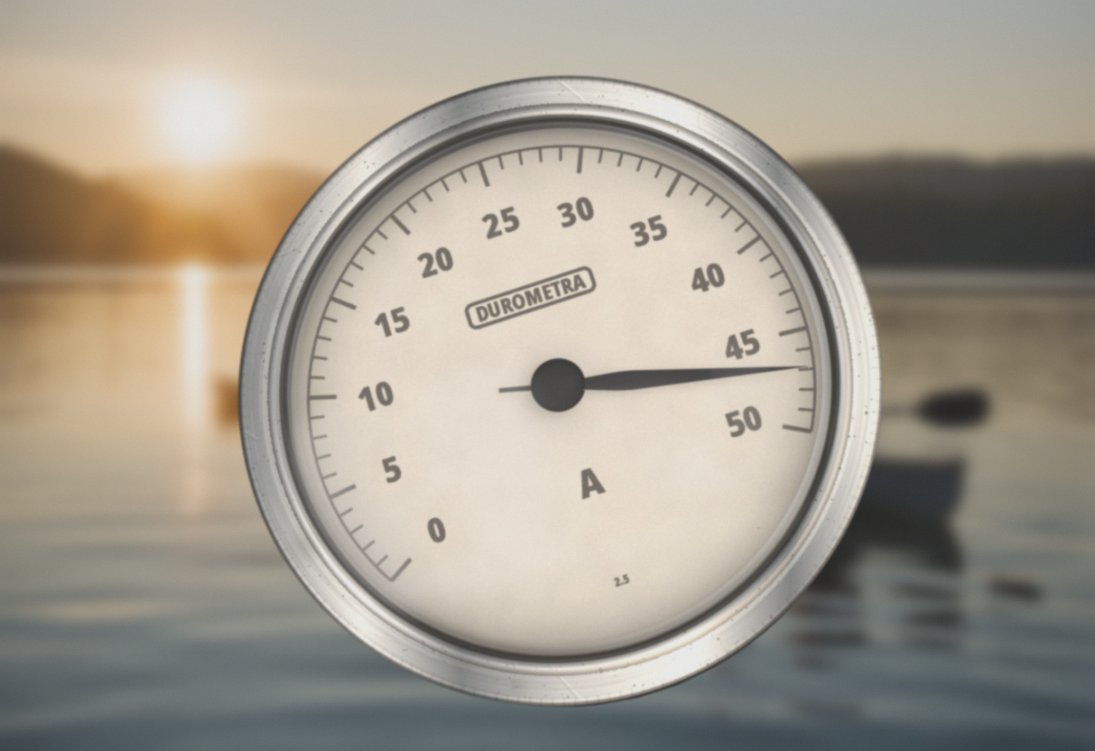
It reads 47
